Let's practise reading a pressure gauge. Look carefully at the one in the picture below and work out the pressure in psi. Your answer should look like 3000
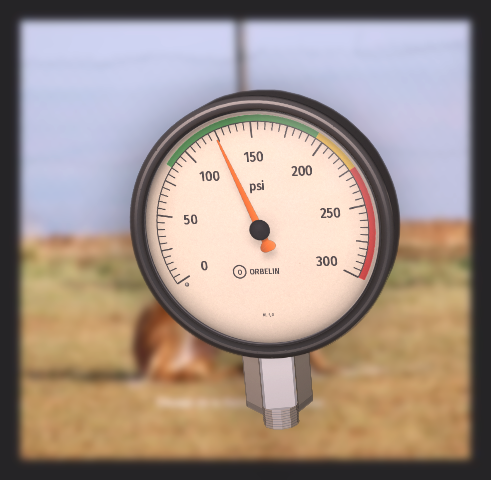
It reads 125
